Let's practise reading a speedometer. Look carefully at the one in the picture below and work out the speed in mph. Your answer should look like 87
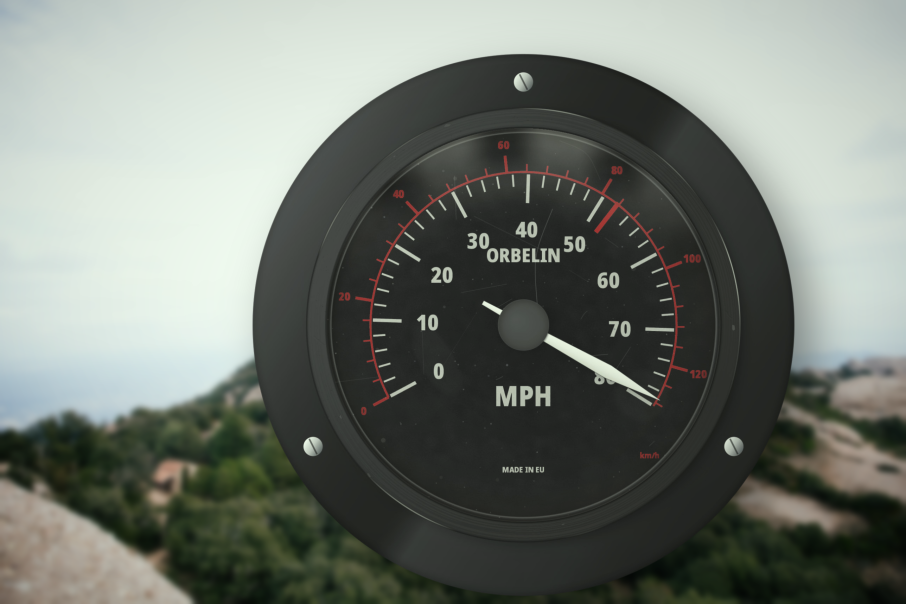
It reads 79
